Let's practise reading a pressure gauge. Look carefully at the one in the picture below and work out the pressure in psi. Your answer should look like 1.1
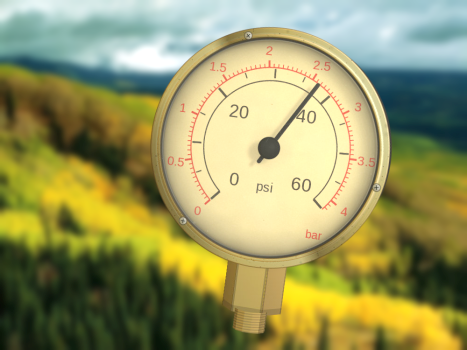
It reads 37.5
